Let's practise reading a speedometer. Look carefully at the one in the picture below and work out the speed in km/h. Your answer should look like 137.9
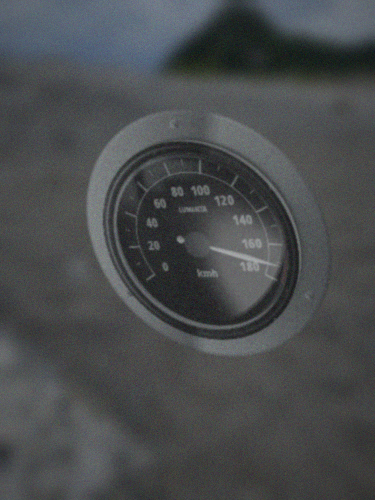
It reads 170
